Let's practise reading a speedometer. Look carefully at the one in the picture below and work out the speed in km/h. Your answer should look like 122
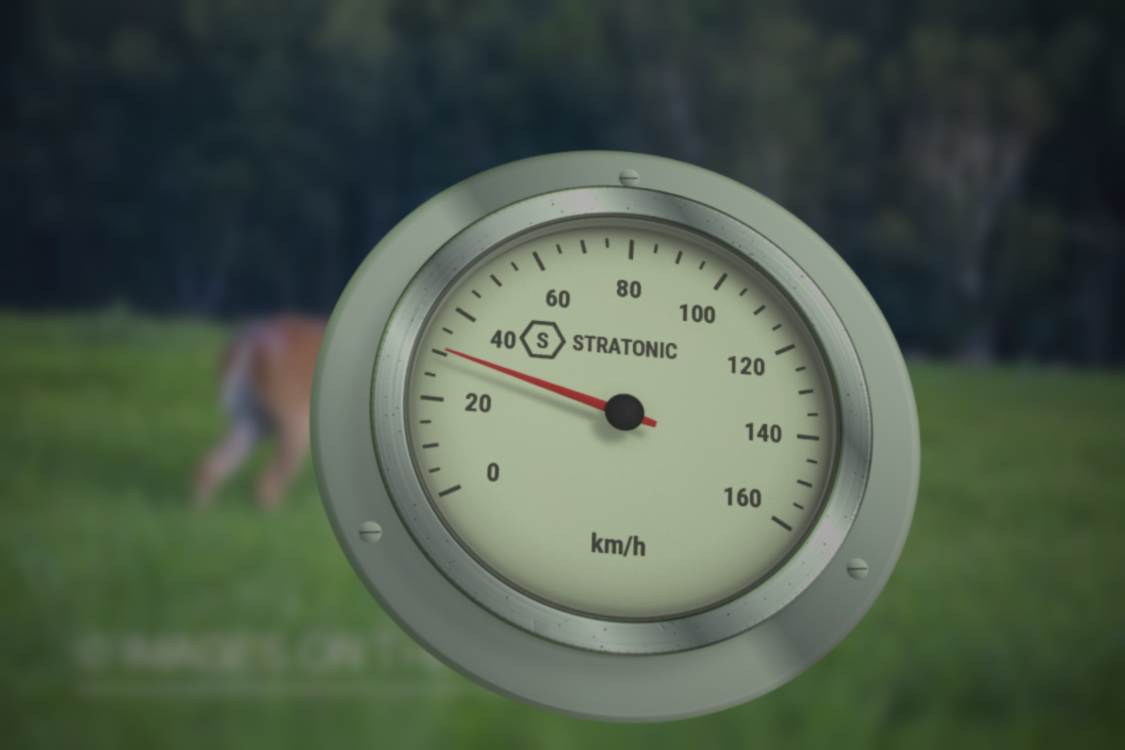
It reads 30
